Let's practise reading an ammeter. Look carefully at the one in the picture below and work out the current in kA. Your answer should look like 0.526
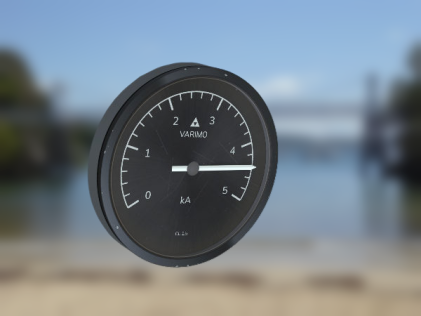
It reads 4.4
